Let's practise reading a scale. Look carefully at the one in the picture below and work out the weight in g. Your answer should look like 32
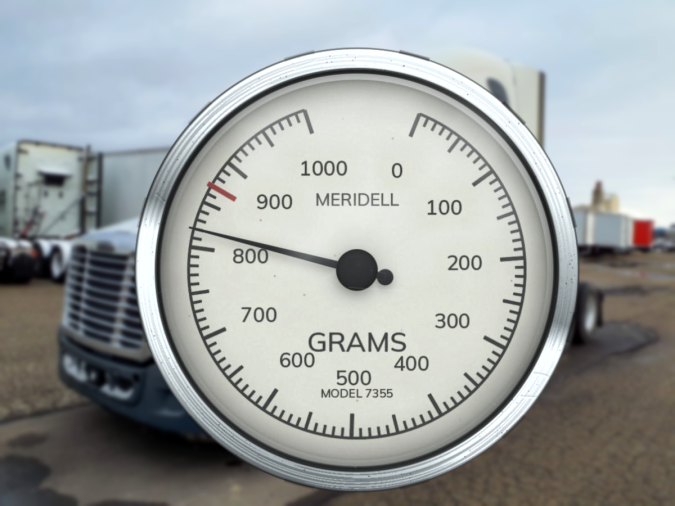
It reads 820
